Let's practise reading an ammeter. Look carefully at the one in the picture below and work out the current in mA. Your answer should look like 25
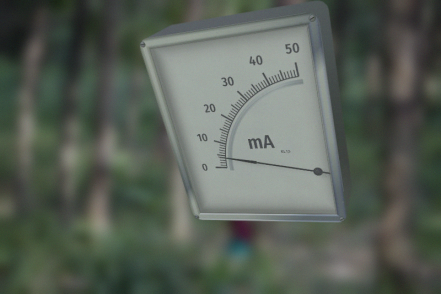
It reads 5
